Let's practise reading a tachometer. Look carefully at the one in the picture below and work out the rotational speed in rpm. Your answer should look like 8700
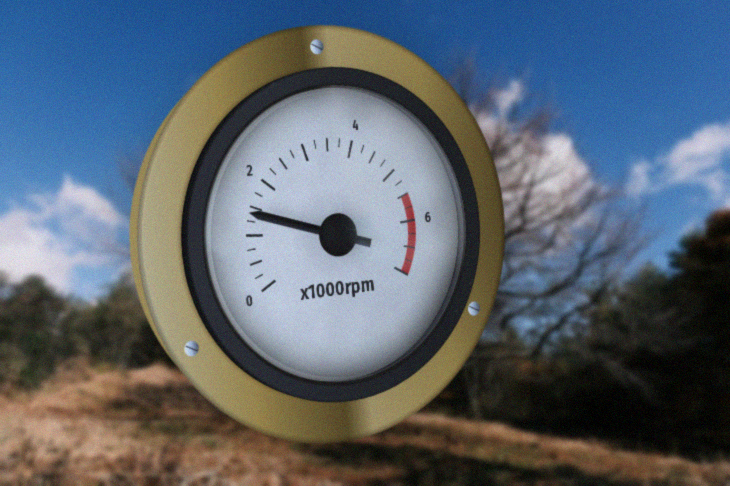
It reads 1375
